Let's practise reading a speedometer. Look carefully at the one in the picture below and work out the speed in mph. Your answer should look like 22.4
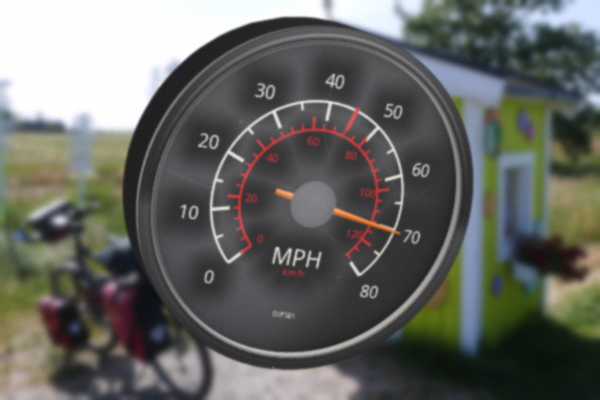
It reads 70
